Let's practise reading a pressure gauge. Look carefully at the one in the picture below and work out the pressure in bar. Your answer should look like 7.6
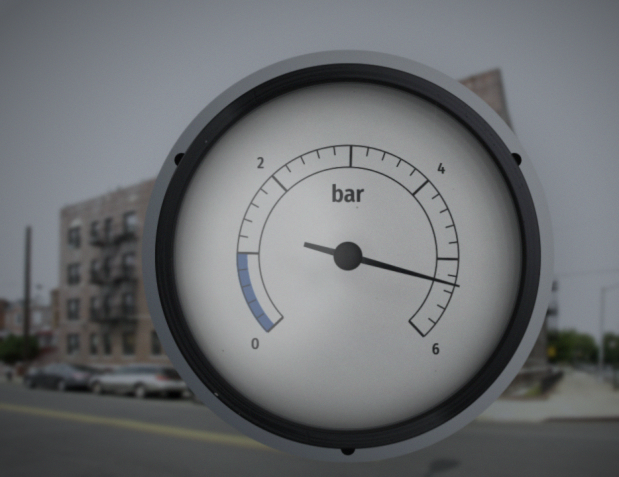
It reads 5.3
